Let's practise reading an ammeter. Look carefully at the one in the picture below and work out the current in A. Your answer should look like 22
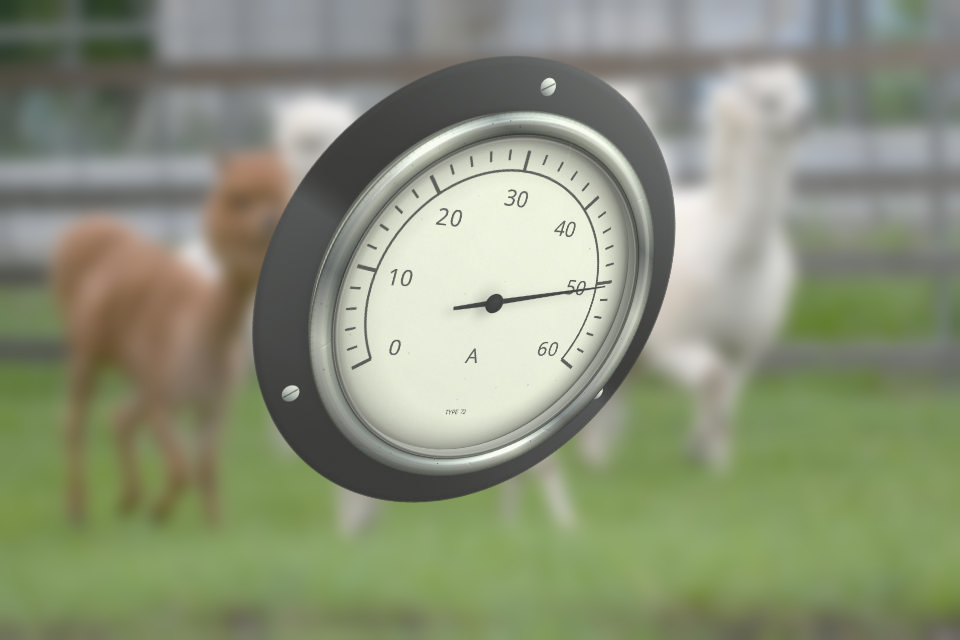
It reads 50
